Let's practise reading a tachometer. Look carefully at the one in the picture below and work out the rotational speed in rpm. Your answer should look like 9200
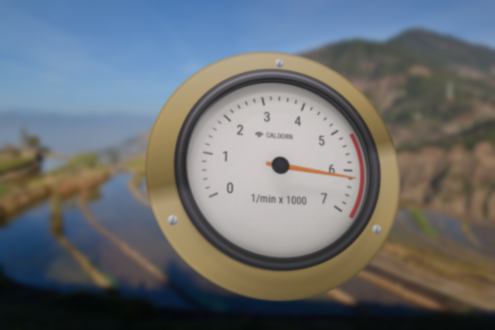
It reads 6200
